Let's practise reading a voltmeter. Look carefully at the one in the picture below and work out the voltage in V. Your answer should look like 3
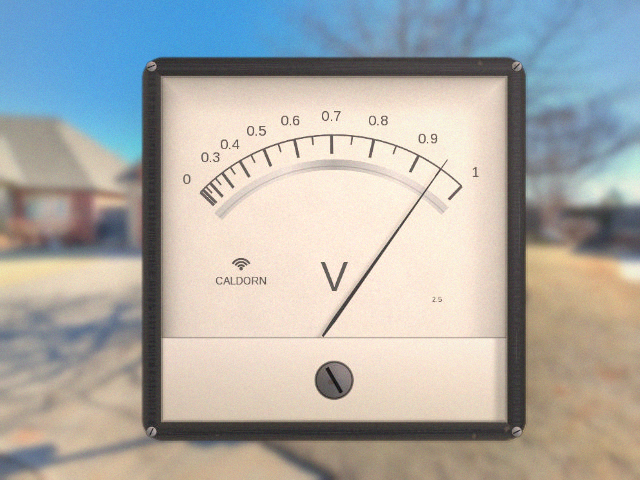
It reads 0.95
